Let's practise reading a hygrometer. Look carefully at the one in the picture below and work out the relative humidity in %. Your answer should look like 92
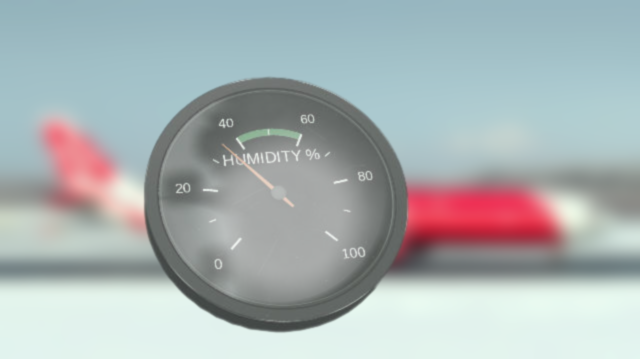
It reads 35
